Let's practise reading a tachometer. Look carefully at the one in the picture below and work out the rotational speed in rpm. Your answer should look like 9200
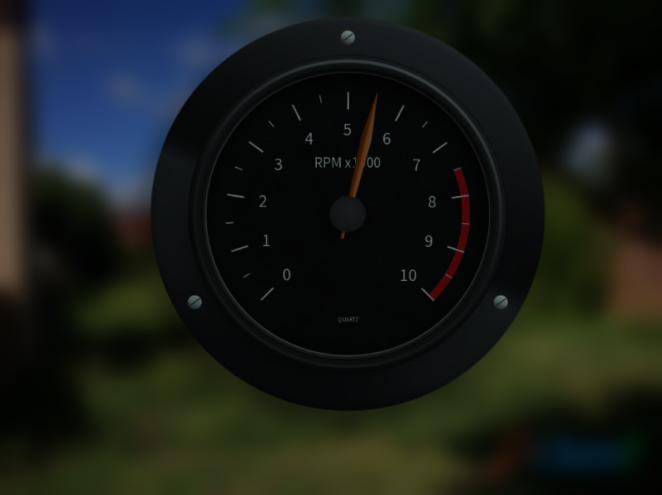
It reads 5500
